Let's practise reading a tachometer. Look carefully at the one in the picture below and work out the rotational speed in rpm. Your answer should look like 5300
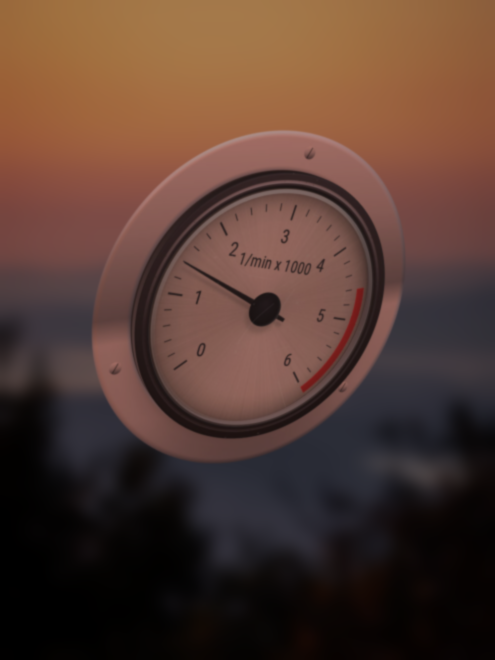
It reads 1400
